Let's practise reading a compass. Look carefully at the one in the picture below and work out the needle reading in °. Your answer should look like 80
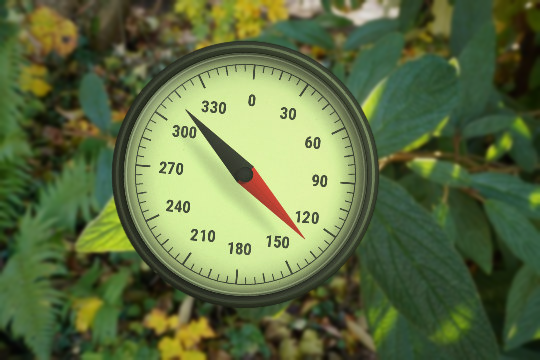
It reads 132.5
